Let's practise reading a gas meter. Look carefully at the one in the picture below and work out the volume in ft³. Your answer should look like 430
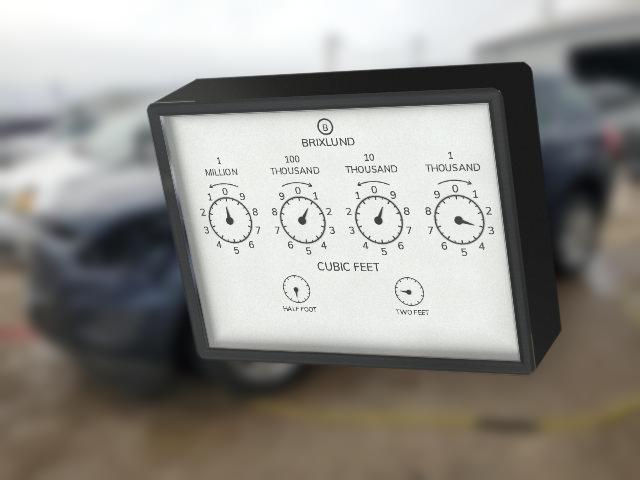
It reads 9300
